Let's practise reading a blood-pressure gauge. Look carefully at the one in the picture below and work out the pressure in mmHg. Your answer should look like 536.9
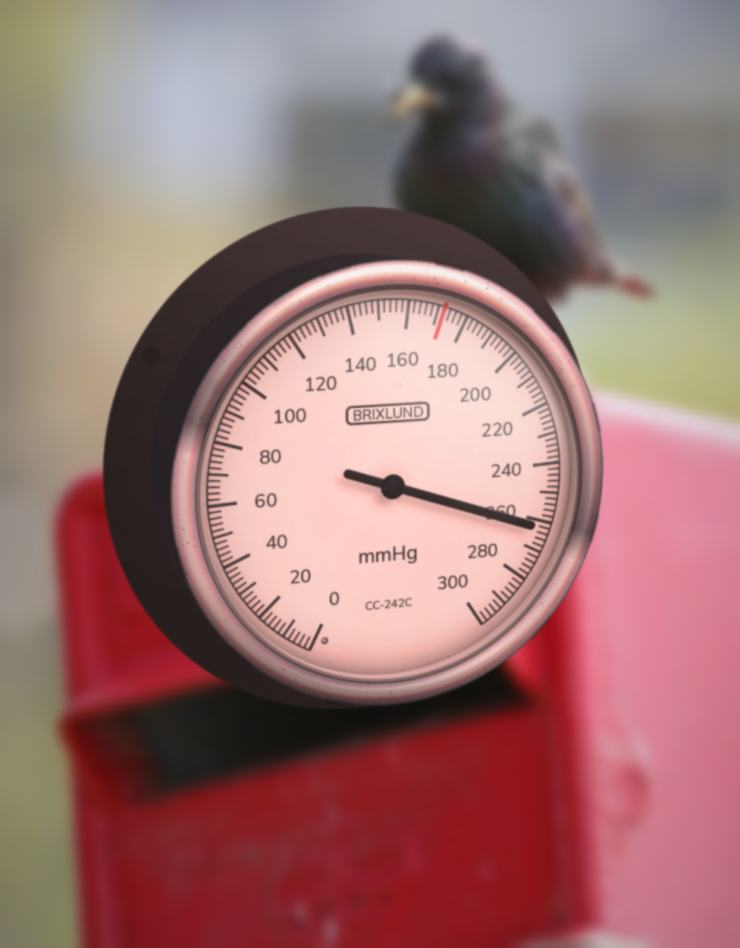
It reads 262
